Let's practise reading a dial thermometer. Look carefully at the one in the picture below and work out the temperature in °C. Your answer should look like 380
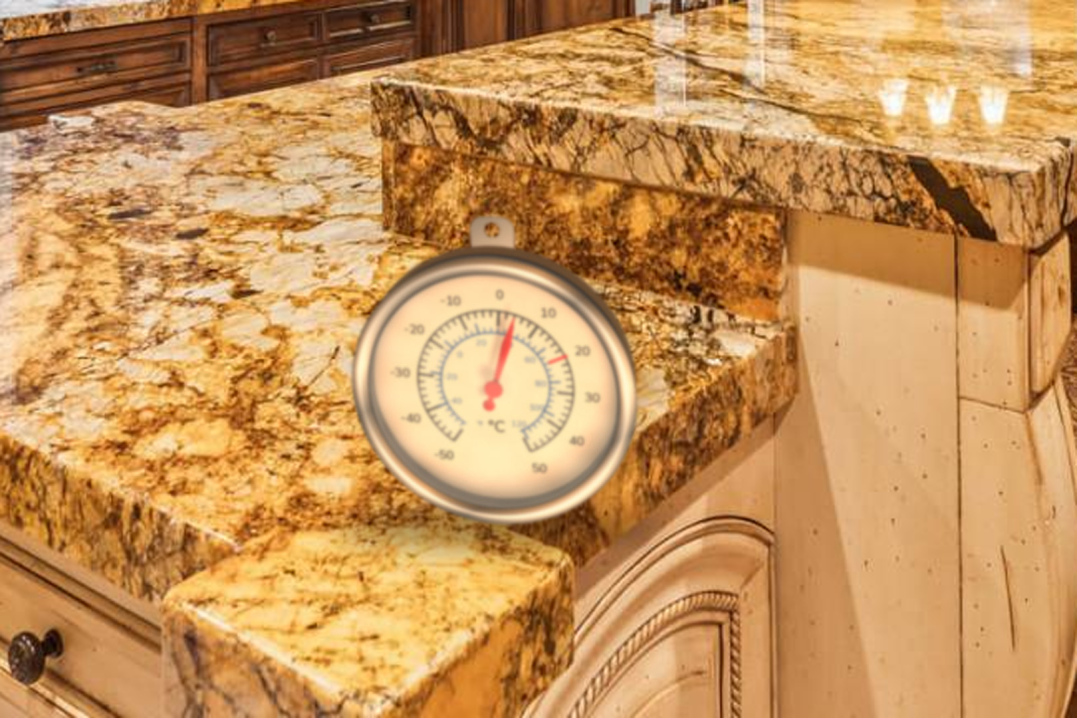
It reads 4
